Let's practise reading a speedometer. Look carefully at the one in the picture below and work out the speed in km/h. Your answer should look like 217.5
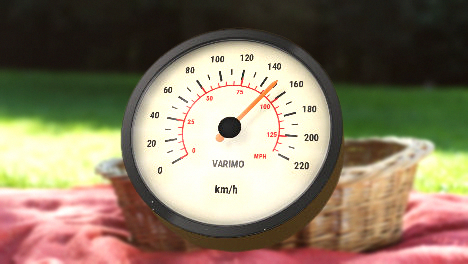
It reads 150
